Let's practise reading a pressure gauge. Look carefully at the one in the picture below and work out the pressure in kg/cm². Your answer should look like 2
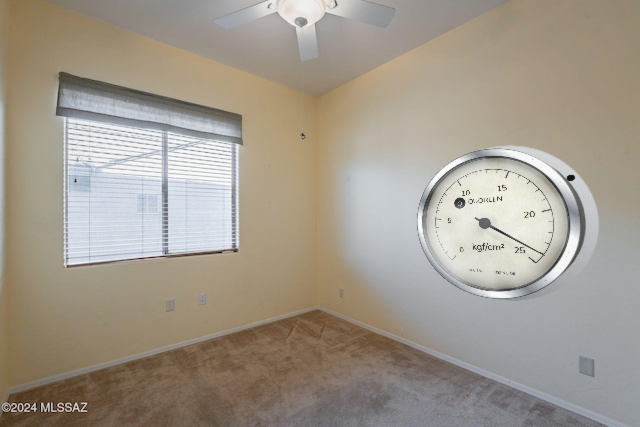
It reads 24
